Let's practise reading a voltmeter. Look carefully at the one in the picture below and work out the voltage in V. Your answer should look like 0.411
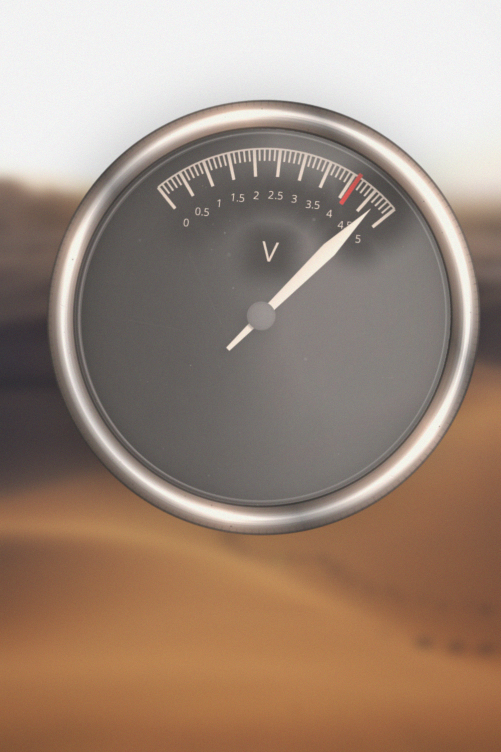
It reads 4.7
